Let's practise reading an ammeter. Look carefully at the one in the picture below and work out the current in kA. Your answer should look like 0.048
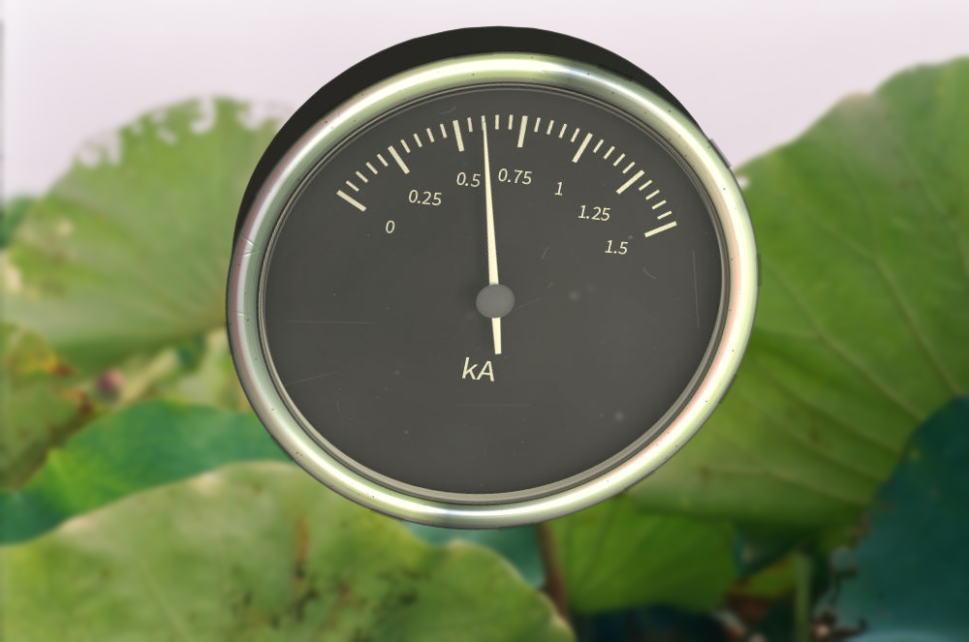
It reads 0.6
